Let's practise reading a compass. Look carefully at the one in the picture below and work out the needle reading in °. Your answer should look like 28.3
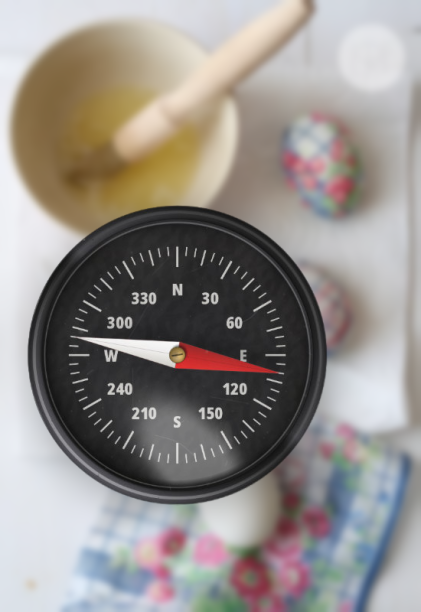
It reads 100
